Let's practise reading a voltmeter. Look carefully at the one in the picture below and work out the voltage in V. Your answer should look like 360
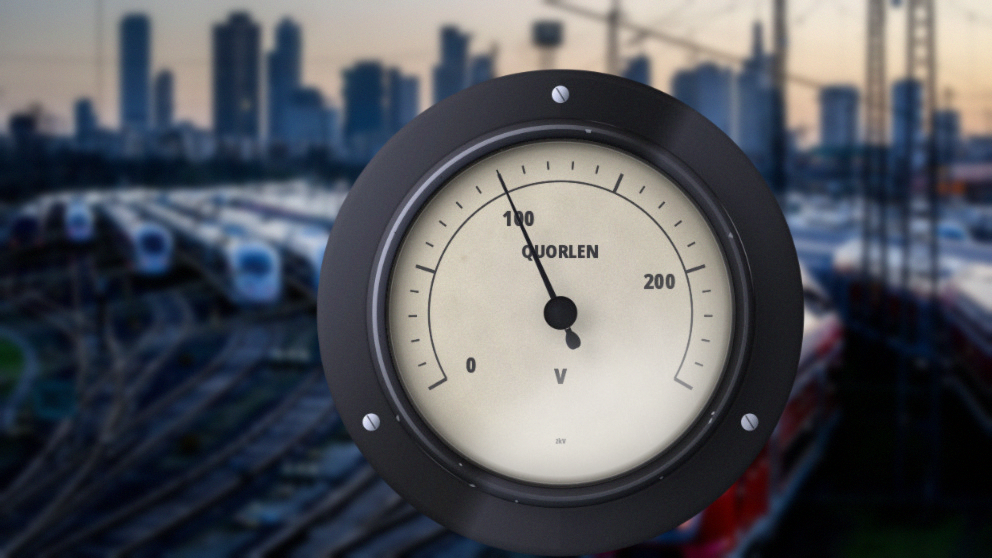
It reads 100
